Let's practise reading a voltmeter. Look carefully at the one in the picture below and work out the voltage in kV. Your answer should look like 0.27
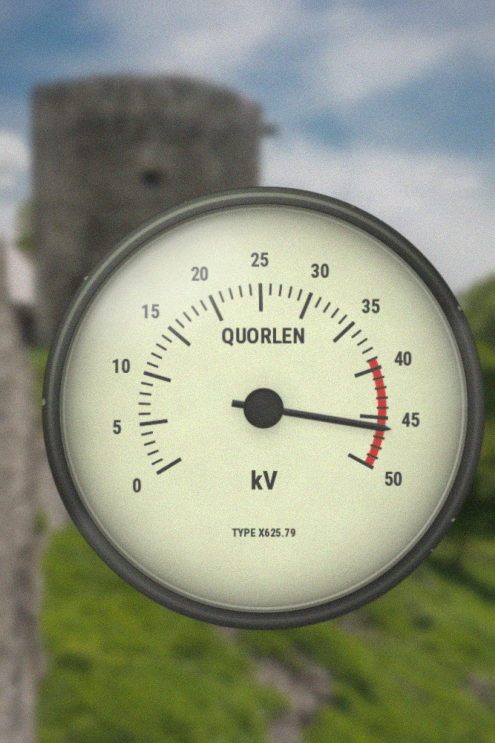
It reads 46
